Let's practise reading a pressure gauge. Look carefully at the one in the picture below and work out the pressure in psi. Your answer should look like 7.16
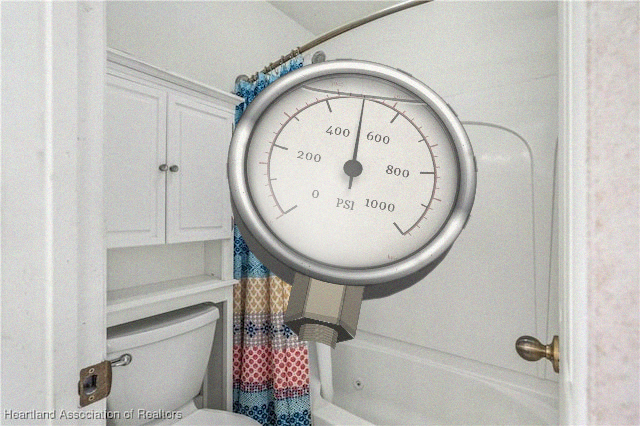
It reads 500
